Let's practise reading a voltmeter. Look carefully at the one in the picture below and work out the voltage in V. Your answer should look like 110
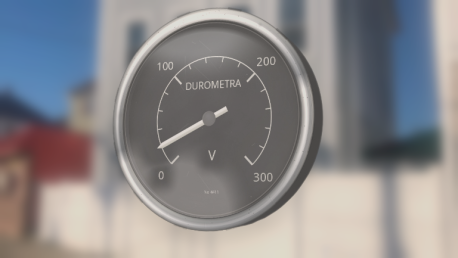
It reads 20
